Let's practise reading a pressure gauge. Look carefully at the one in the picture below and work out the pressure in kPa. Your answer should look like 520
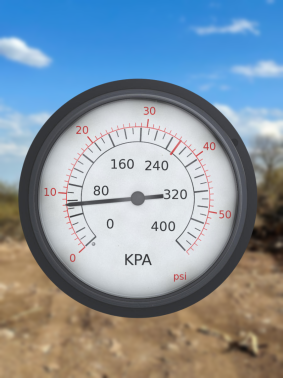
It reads 55
